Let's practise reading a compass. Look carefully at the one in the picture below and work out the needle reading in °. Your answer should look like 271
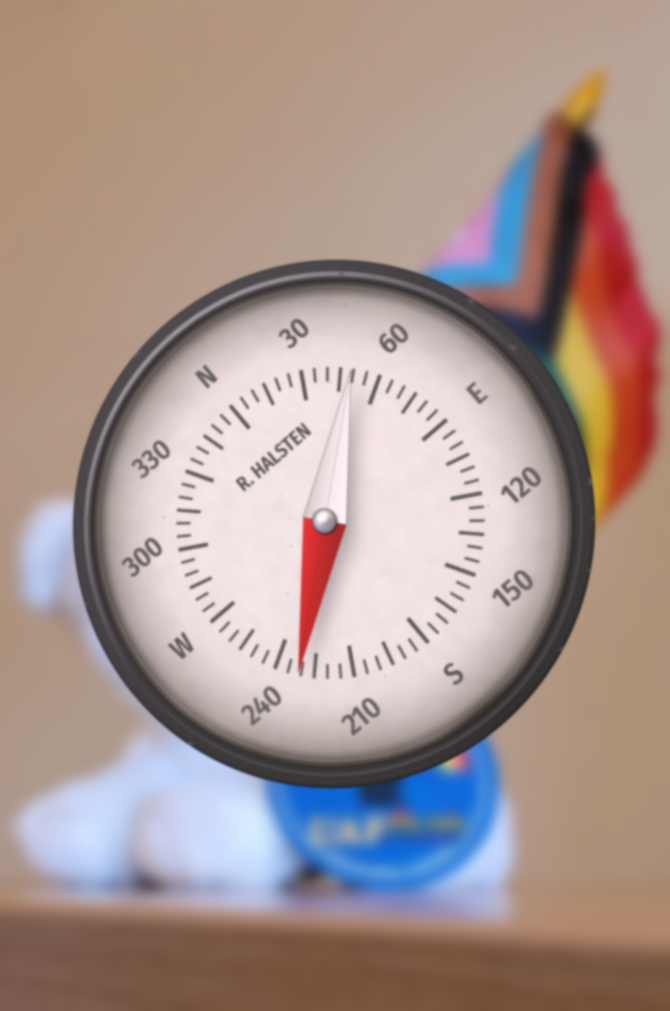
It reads 230
